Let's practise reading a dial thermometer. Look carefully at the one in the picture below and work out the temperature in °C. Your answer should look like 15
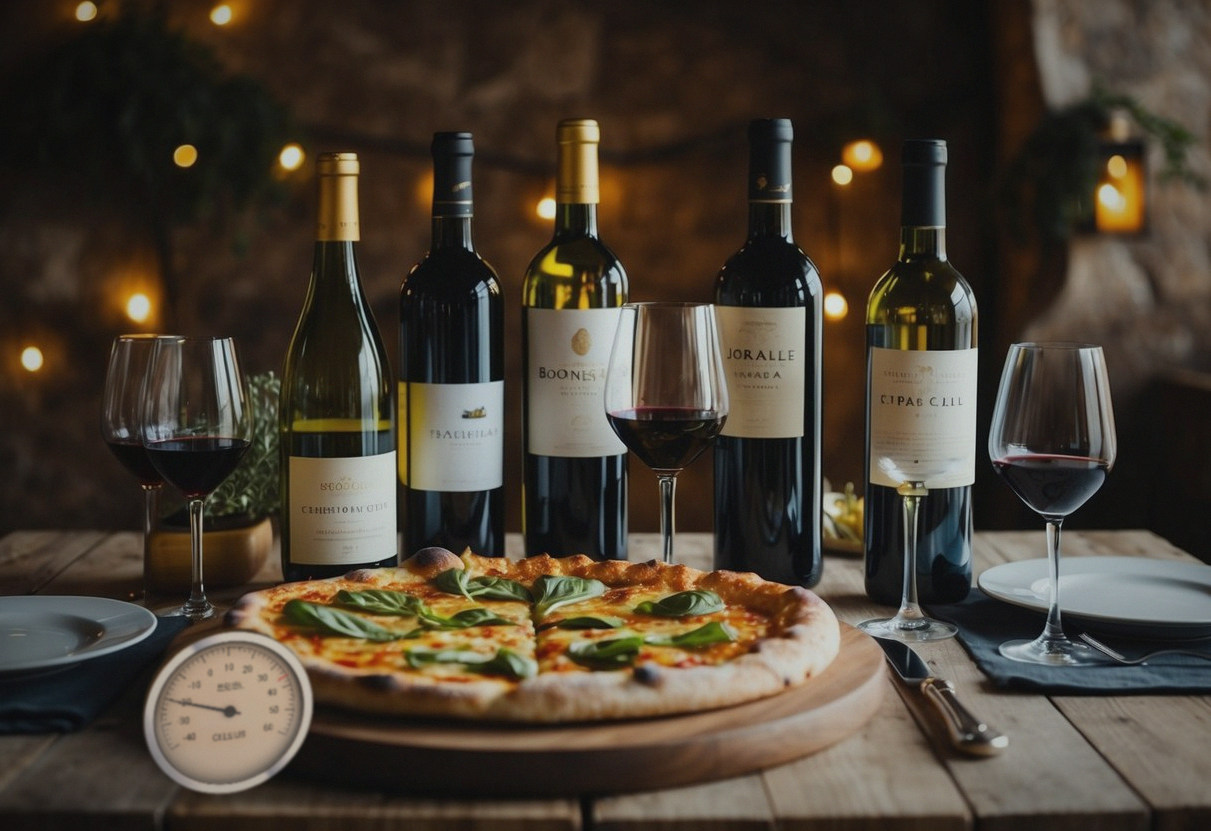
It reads -20
